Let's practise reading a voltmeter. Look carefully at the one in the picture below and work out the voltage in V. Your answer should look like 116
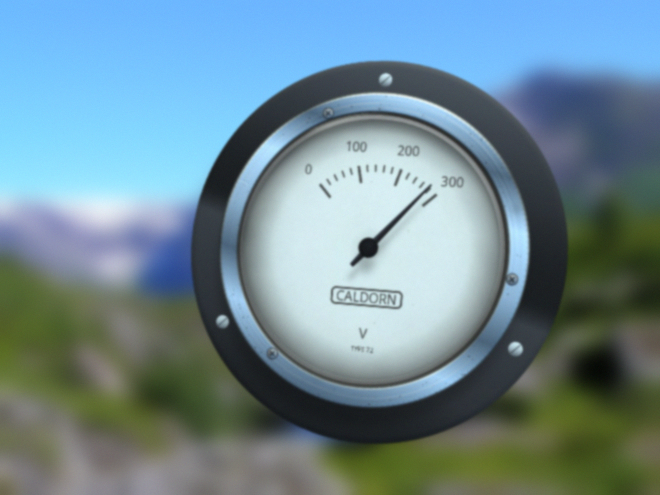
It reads 280
